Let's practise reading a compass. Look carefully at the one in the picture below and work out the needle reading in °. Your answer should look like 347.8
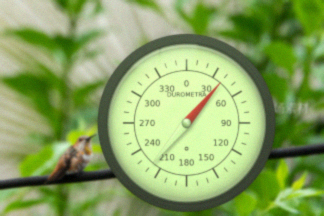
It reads 40
